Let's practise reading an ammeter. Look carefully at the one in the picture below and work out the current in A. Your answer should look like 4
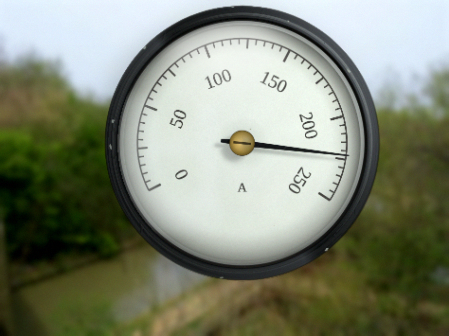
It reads 222.5
